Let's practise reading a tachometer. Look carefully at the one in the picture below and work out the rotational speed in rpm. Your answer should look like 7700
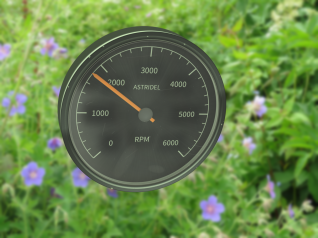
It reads 1800
